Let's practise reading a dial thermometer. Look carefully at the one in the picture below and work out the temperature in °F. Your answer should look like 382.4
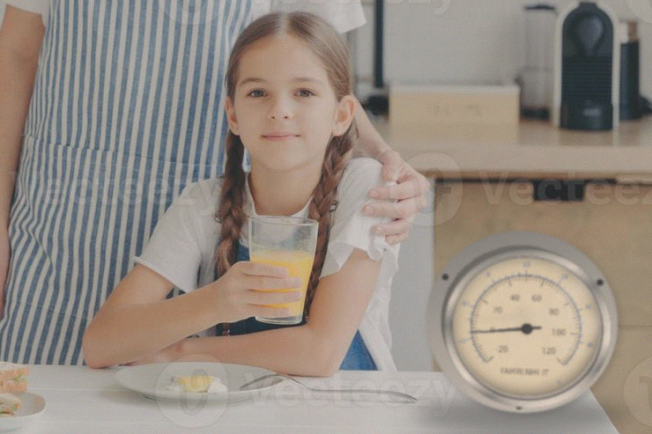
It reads 0
